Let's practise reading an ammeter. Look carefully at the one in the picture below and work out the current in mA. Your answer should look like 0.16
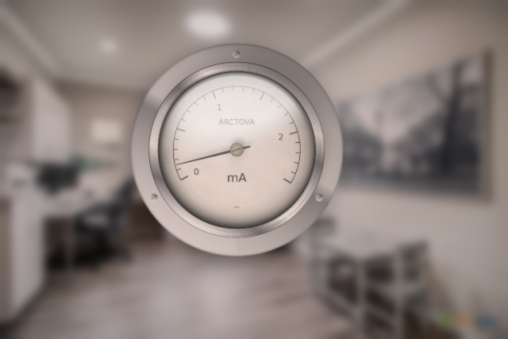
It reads 0.15
